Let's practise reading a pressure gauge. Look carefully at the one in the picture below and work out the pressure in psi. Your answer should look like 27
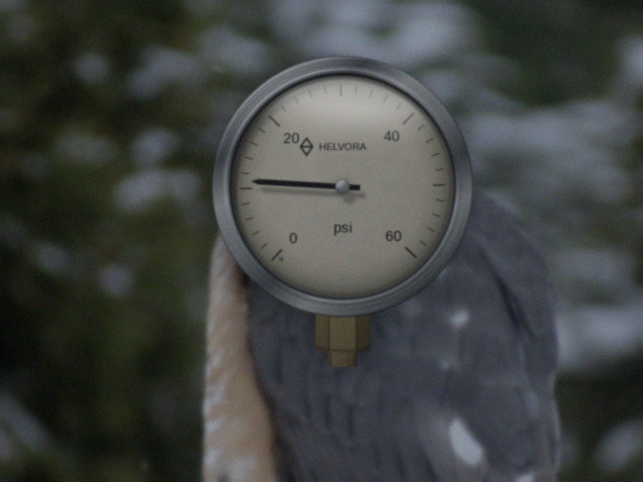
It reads 11
